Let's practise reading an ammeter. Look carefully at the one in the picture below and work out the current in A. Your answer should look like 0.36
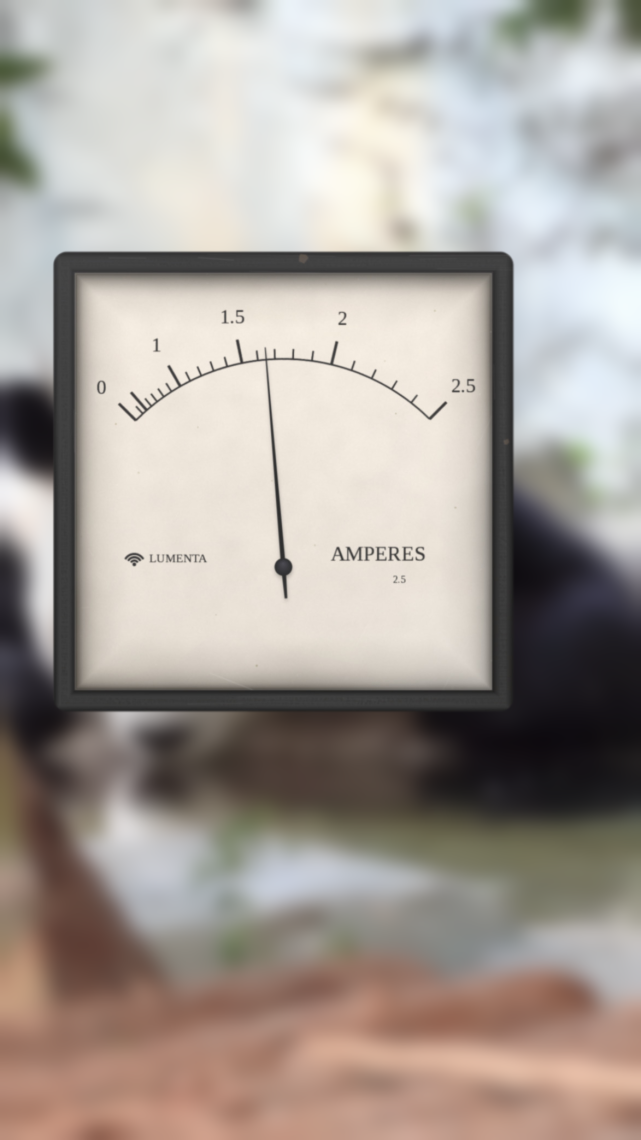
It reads 1.65
